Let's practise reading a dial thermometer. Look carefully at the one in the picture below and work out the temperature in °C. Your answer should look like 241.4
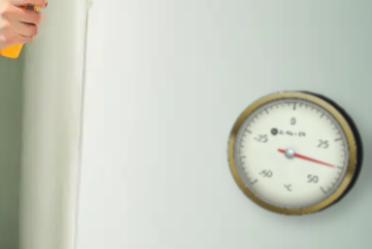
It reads 37.5
